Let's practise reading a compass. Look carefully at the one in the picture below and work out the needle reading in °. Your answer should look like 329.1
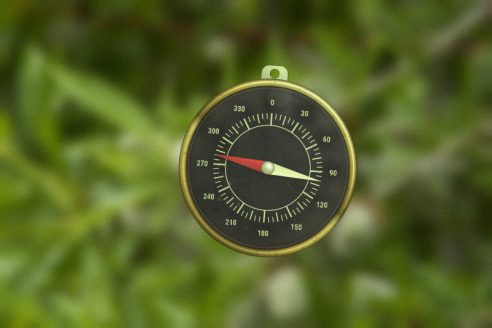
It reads 280
